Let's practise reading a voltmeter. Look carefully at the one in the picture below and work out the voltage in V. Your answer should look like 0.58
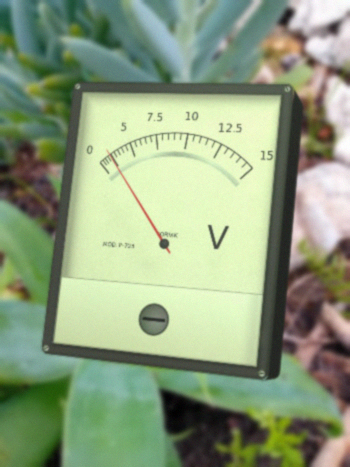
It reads 2.5
